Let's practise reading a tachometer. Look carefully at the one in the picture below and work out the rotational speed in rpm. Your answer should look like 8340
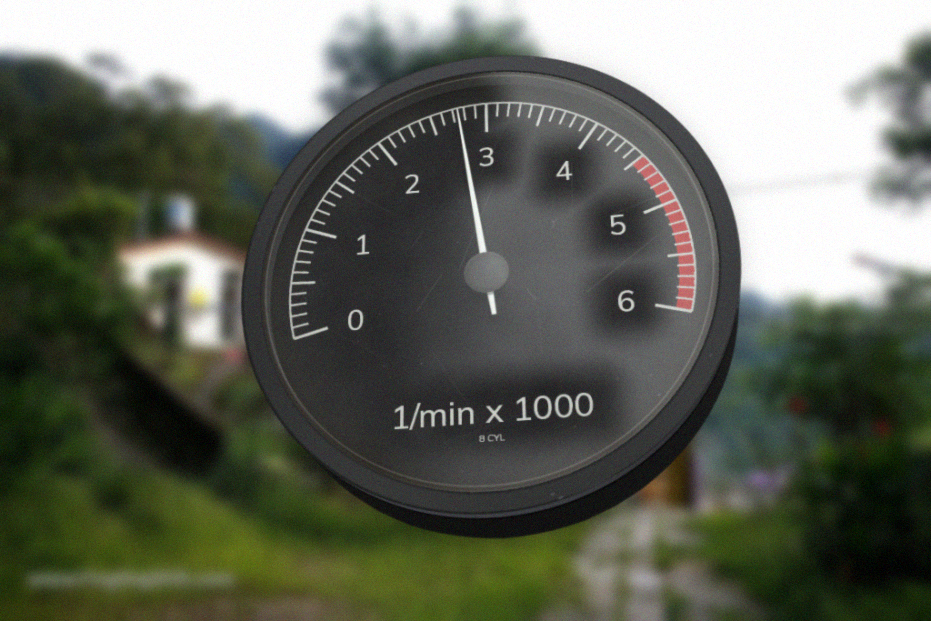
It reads 2750
